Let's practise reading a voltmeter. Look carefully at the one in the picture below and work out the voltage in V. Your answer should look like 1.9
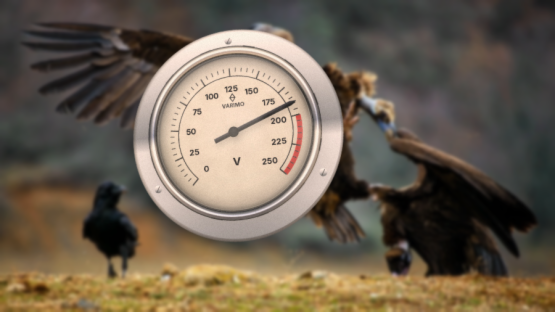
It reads 190
